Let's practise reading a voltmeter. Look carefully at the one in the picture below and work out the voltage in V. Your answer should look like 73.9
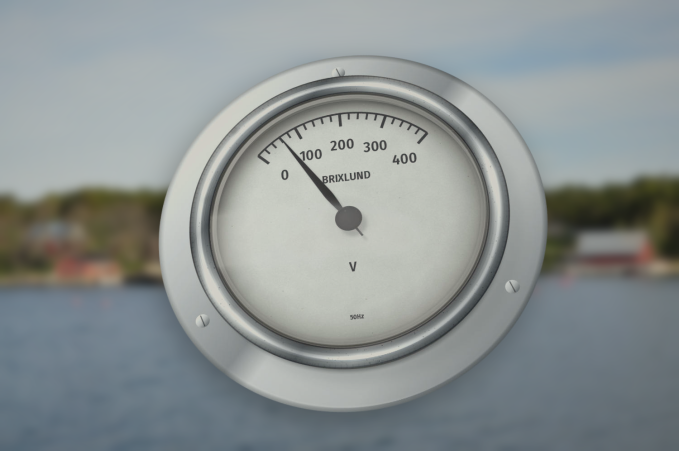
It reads 60
